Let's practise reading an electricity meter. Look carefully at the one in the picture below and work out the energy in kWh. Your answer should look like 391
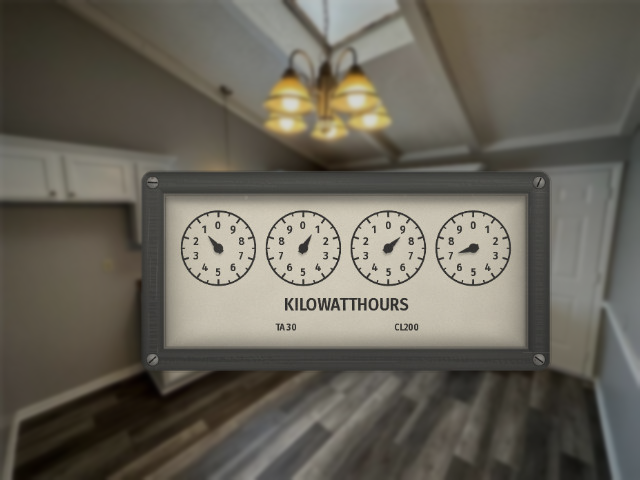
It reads 1087
